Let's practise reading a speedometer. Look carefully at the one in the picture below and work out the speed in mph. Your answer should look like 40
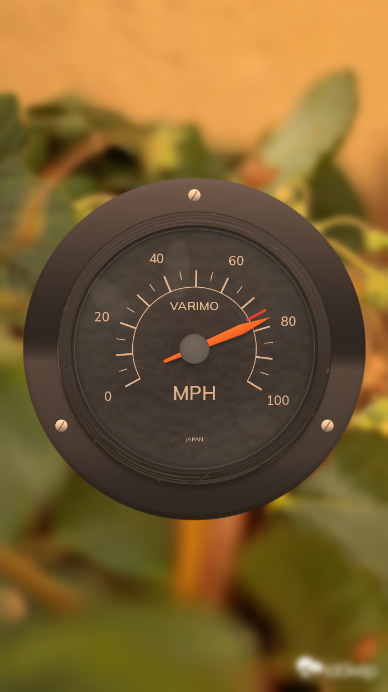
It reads 77.5
